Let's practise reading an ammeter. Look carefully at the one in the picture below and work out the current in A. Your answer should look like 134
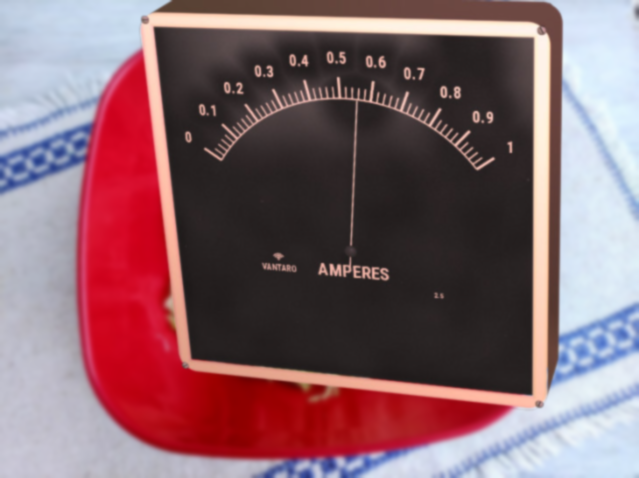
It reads 0.56
